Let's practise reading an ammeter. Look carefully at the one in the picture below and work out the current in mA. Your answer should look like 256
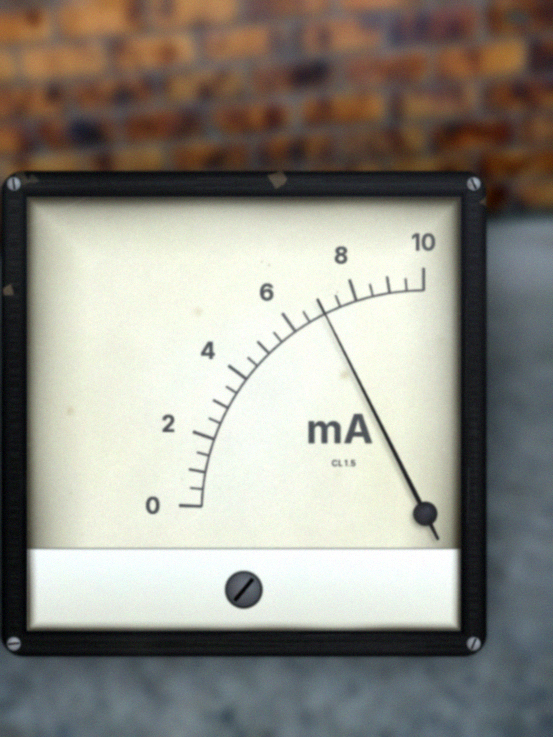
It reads 7
